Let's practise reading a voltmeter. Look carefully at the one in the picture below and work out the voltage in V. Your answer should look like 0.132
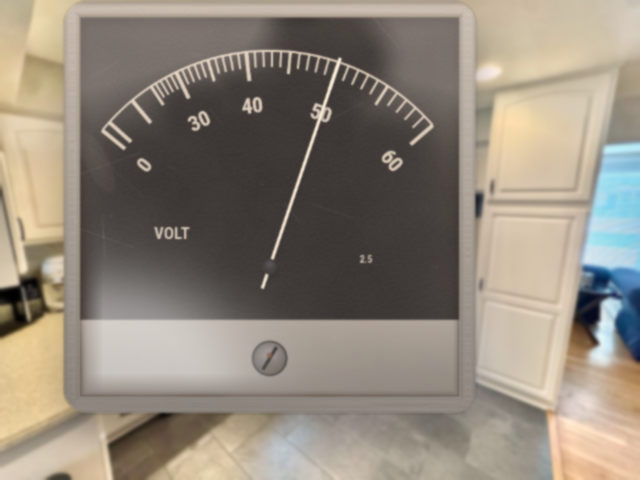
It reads 50
